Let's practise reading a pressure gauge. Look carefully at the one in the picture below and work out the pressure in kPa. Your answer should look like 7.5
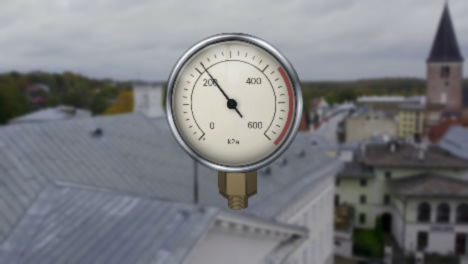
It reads 220
